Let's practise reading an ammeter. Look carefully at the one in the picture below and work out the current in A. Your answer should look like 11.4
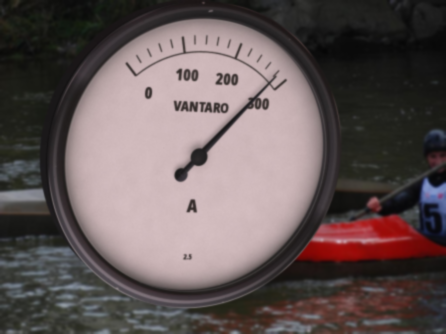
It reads 280
